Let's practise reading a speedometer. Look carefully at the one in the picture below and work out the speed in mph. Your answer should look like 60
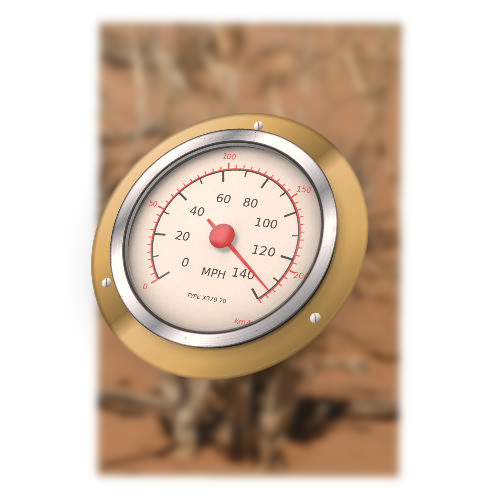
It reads 135
